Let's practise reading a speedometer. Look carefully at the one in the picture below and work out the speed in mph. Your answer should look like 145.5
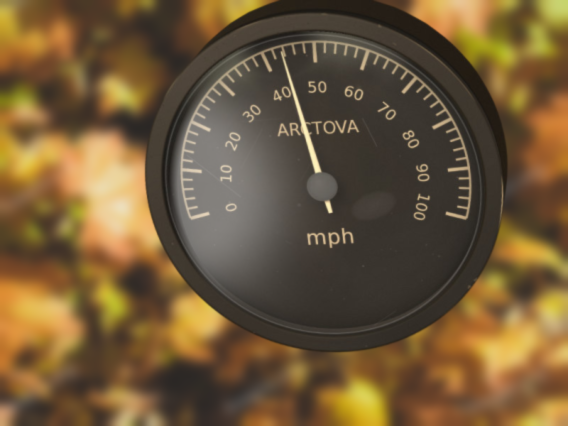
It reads 44
